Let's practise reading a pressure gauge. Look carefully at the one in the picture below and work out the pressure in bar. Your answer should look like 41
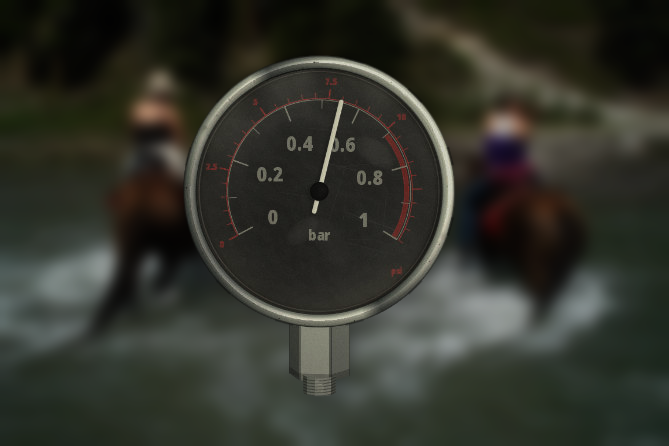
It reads 0.55
